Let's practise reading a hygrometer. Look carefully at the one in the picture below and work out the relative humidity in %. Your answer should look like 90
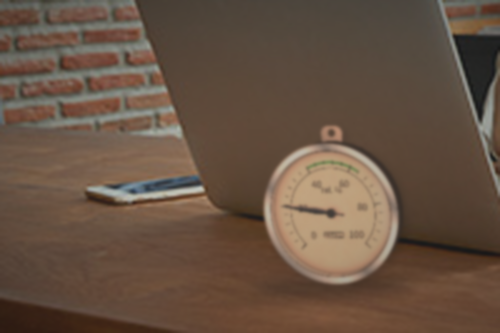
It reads 20
